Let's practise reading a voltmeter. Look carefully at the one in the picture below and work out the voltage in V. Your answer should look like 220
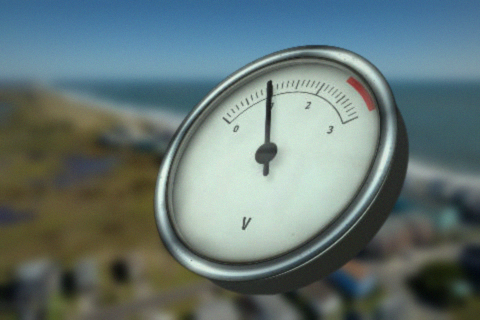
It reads 1
